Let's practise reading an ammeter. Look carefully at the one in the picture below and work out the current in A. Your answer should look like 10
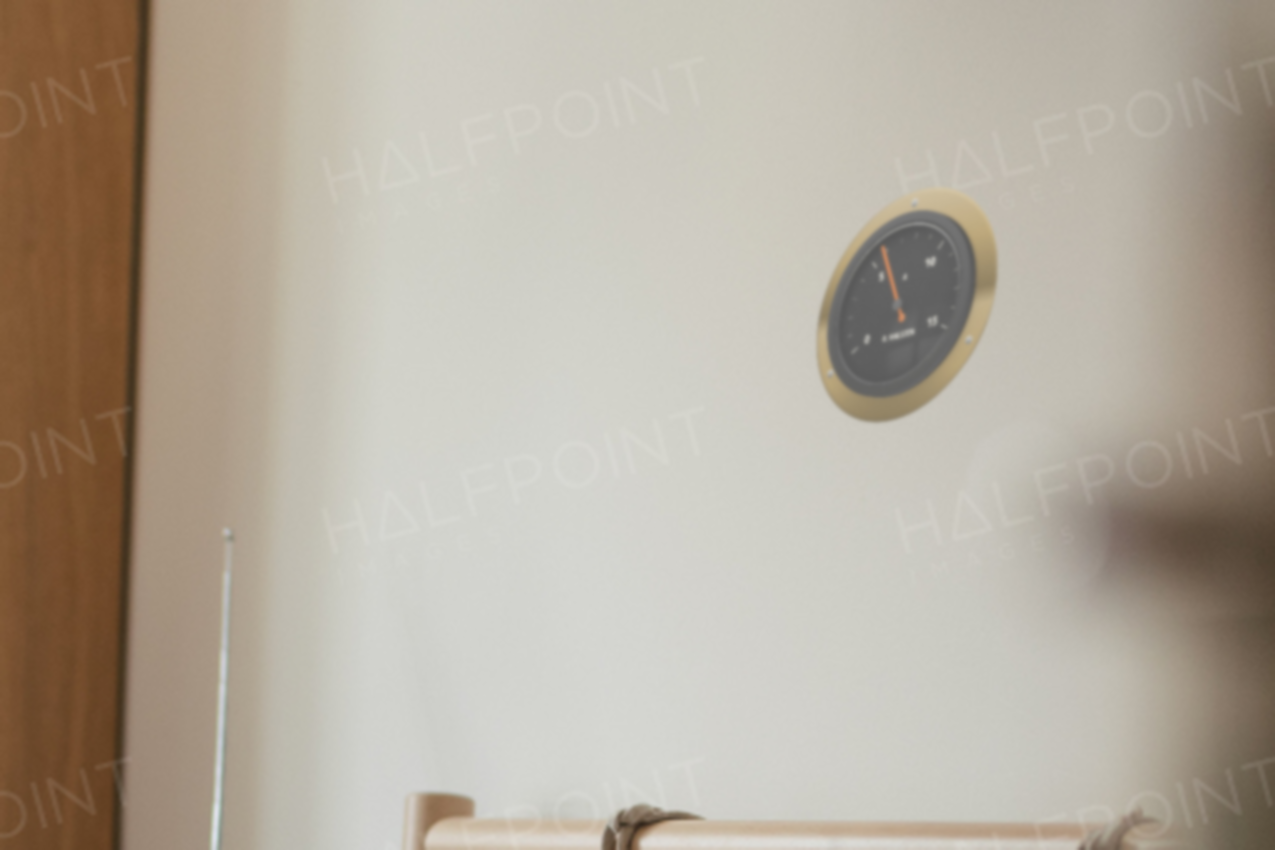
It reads 6
